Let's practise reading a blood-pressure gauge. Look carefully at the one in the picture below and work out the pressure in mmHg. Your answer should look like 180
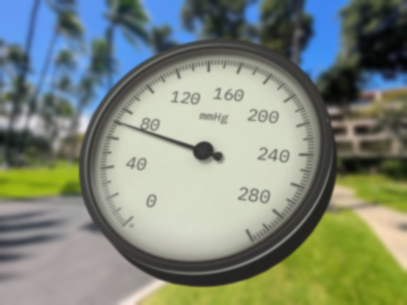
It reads 70
